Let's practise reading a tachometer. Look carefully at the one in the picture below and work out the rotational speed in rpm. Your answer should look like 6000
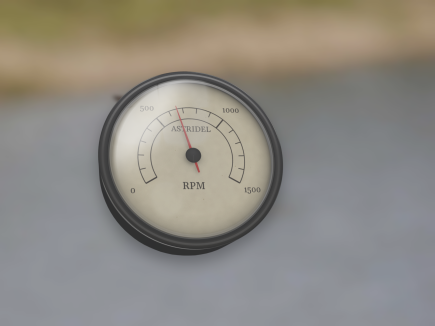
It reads 650
